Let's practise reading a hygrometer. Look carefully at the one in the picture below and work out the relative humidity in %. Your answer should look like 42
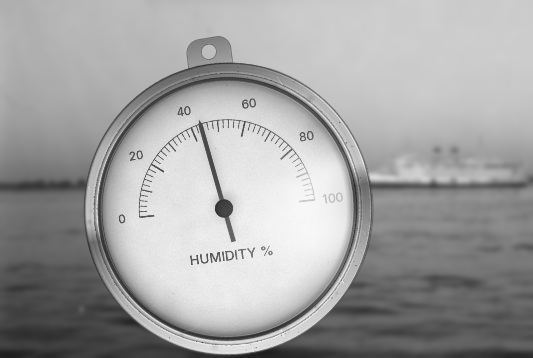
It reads 44
